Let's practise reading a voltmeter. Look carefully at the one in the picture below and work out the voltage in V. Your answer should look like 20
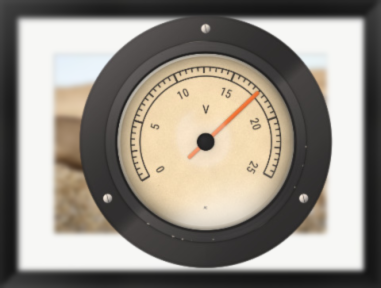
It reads 17.5
